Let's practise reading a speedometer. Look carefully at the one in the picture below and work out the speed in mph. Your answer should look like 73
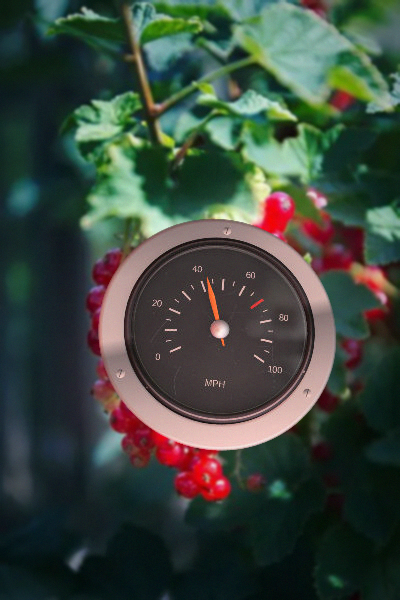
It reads 42.5
